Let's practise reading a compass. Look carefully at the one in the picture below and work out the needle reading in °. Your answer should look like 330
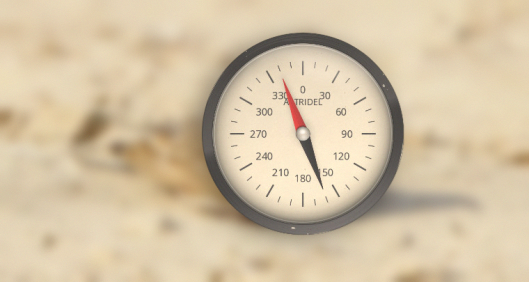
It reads 340
